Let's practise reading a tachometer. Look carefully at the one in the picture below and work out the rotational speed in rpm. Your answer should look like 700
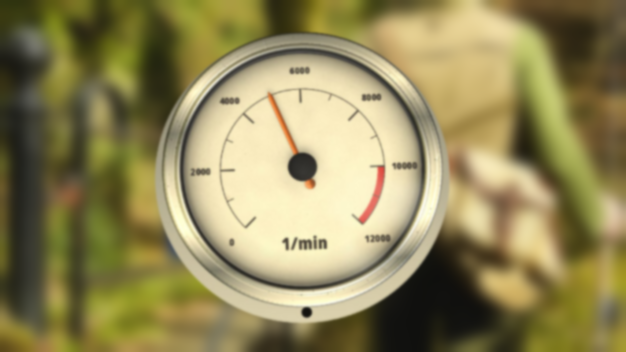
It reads 5000
